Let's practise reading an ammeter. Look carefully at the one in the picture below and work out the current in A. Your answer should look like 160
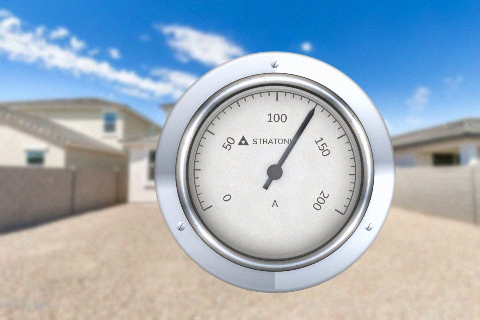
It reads 125
